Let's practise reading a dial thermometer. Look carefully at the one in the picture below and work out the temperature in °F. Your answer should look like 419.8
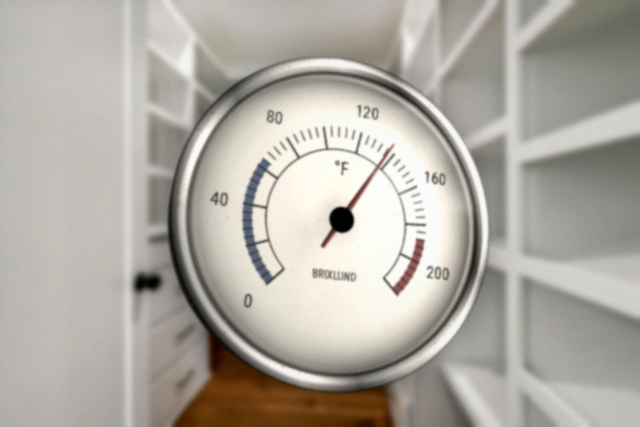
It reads 136
